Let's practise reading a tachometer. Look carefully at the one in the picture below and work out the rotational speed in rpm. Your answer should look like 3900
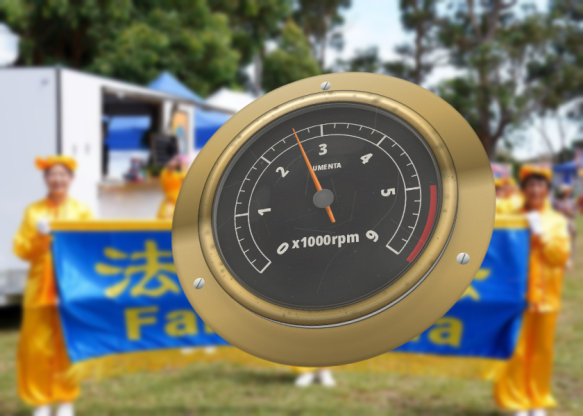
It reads 2600
